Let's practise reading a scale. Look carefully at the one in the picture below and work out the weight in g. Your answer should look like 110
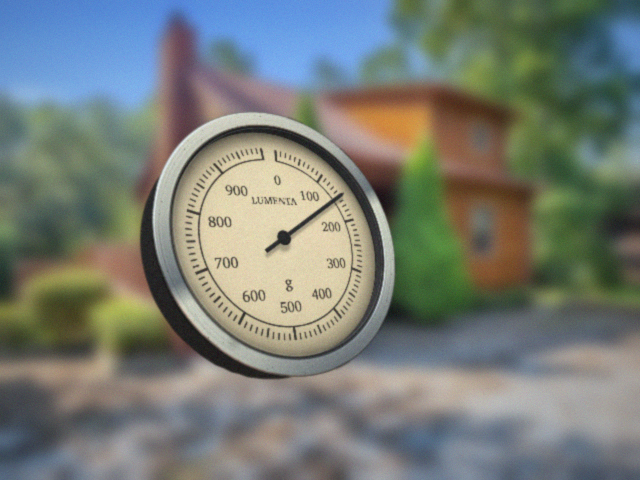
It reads 150
